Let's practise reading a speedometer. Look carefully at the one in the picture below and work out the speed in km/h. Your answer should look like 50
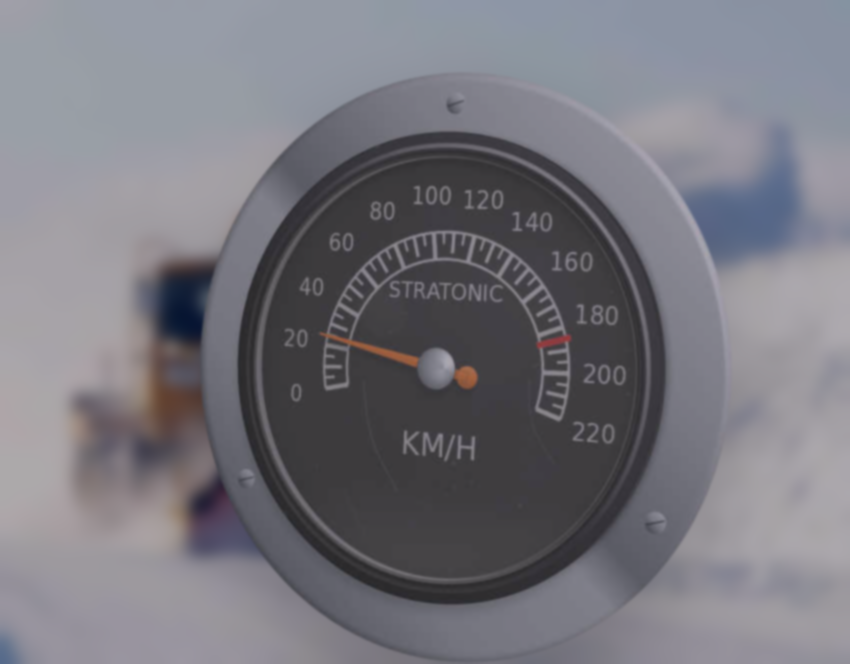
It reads 25
